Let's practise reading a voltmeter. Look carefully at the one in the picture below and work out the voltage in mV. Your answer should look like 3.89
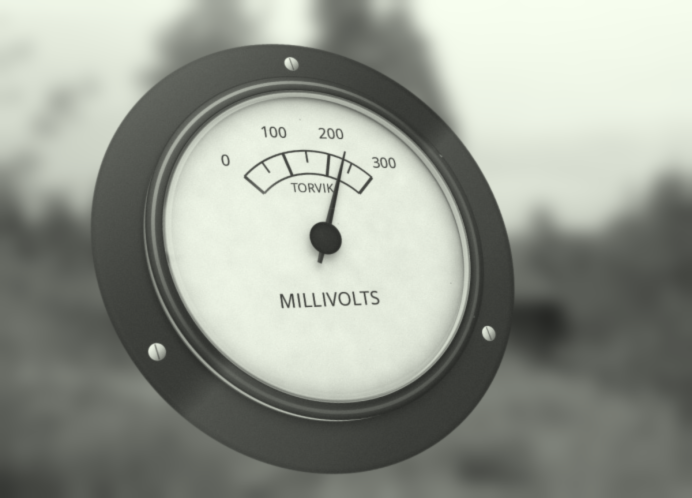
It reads 225
